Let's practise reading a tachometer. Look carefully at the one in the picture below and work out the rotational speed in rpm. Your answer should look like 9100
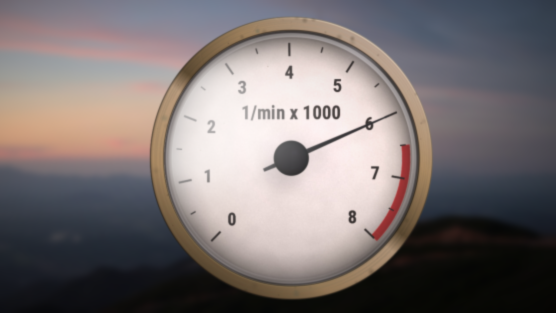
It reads 6000
